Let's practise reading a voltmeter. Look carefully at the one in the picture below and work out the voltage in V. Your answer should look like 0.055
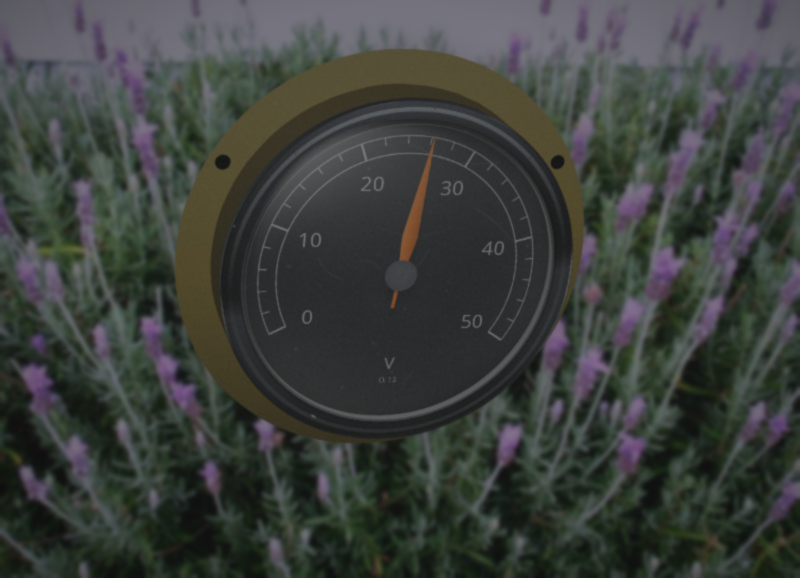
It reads 26
